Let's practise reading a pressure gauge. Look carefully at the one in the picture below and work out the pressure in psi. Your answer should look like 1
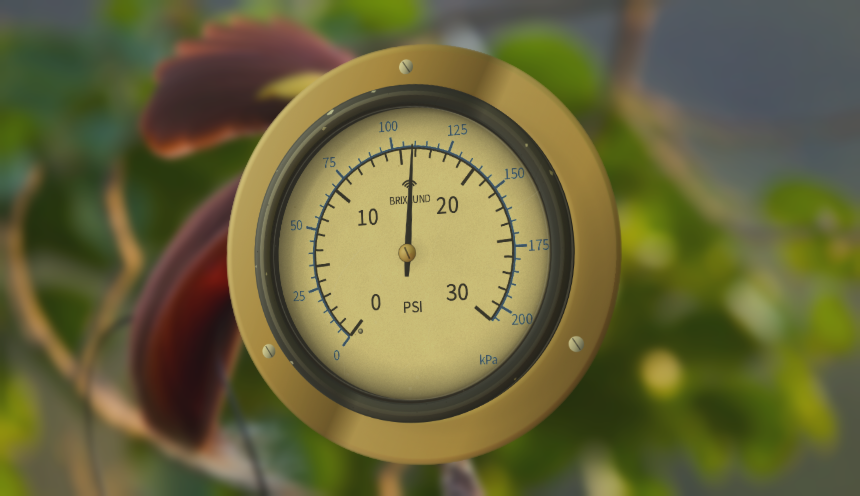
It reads 16
